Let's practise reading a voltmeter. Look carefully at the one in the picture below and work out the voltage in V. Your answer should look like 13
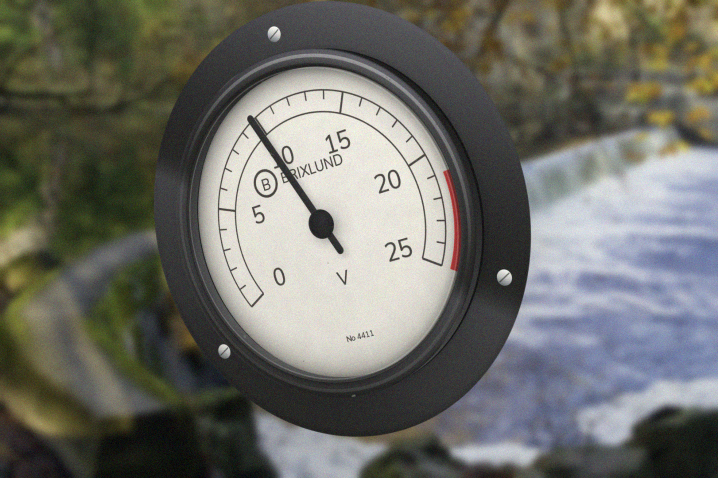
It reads 10
